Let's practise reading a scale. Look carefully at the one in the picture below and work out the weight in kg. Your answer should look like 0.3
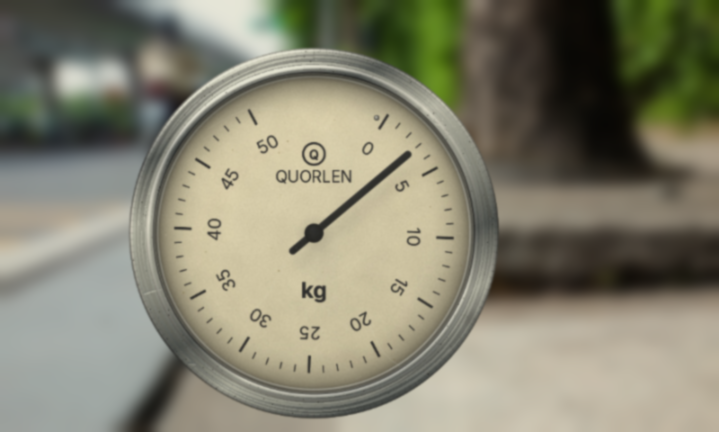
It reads 3
